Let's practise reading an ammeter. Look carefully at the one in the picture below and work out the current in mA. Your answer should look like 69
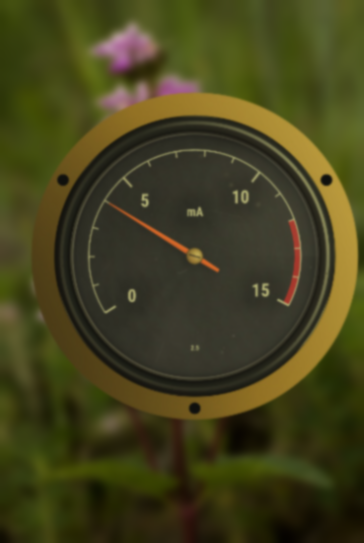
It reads 4
